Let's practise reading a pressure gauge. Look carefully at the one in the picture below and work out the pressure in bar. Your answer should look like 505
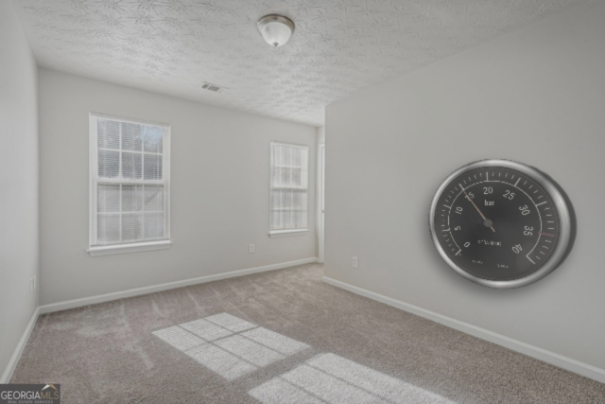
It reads 15
